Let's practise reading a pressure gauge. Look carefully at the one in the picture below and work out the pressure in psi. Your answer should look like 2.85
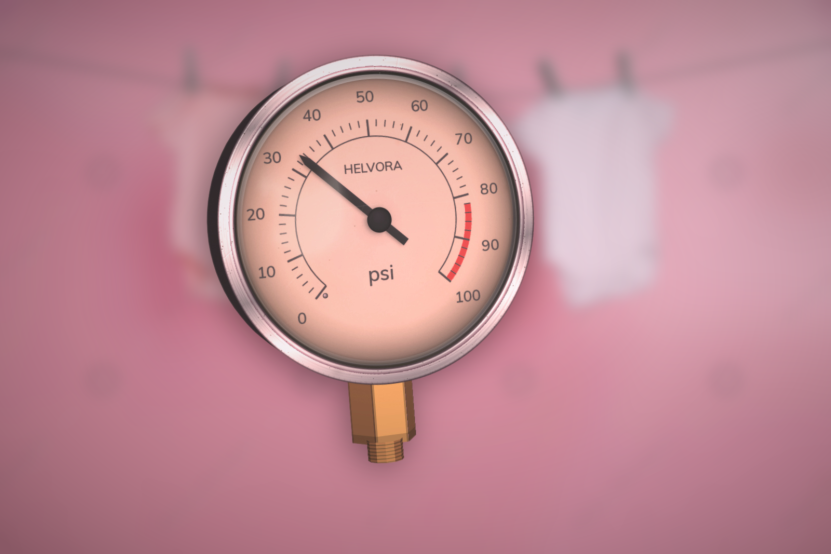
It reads 33
